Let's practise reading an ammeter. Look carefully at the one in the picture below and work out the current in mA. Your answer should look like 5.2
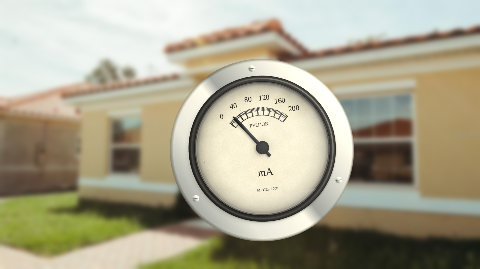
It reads 20
